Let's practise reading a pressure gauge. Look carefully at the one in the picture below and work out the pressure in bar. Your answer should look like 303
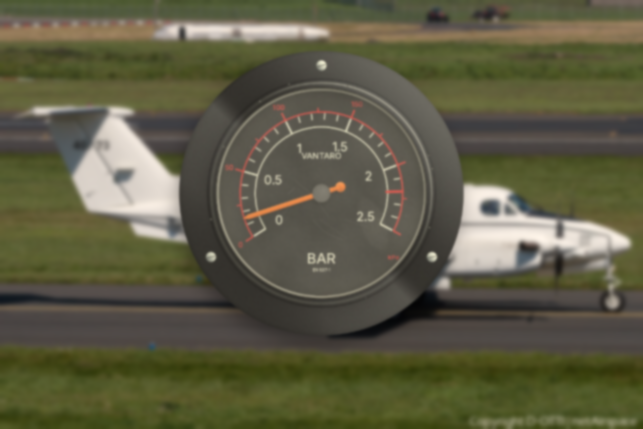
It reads 0.15
